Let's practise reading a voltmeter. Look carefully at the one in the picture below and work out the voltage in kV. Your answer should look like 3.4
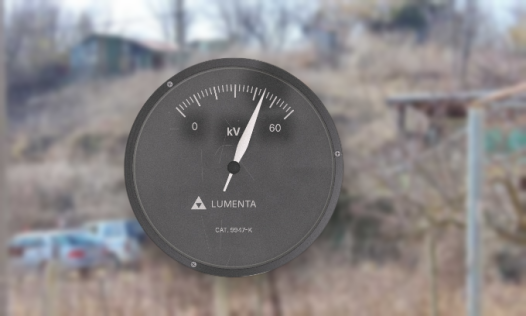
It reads 44
